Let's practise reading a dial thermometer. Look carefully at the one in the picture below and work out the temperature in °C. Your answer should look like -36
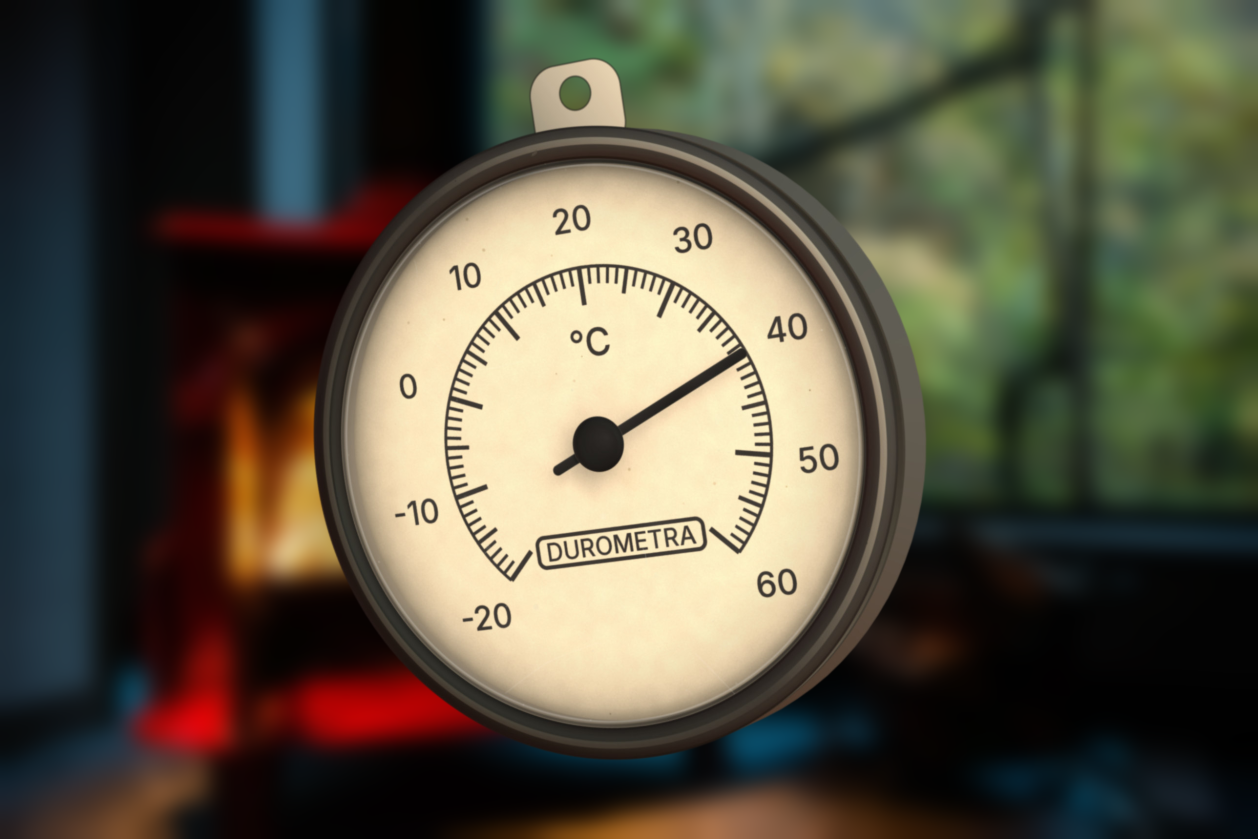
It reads 40
